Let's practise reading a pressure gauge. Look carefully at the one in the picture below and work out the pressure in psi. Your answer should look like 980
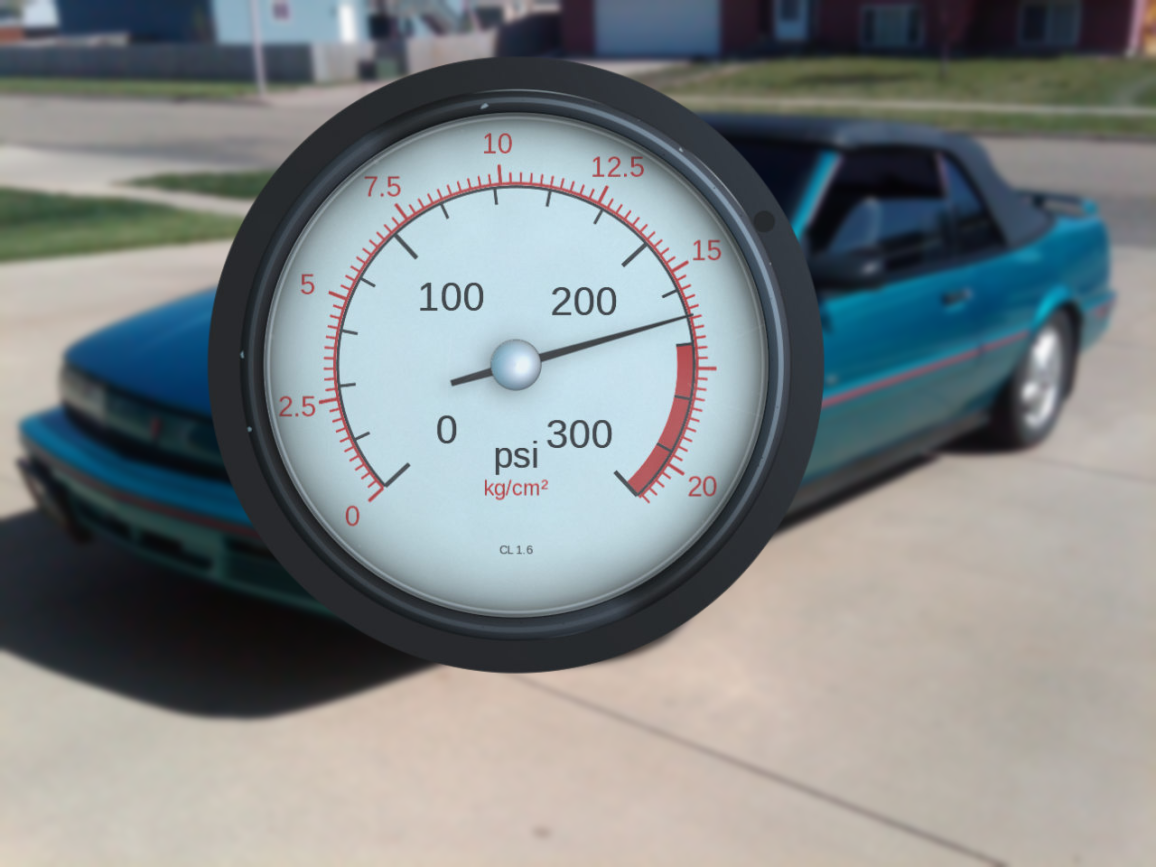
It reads 230
